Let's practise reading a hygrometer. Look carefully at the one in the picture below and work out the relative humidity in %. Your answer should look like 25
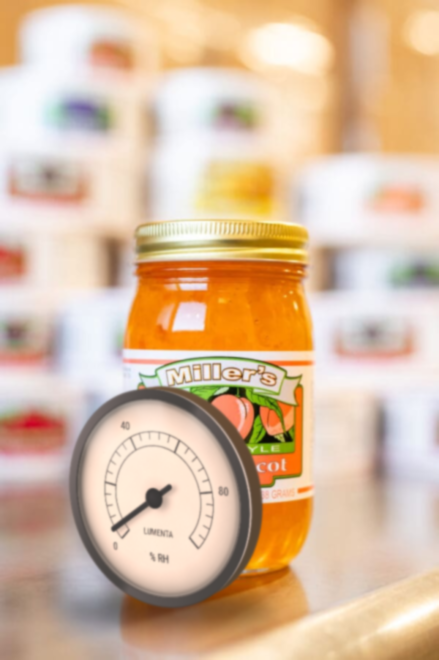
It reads 4
